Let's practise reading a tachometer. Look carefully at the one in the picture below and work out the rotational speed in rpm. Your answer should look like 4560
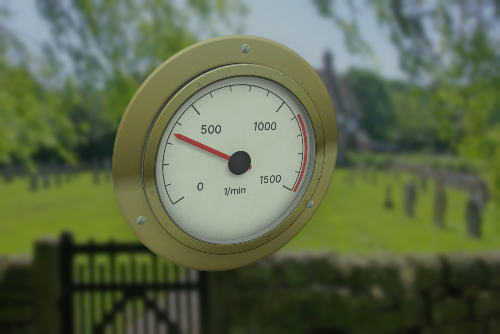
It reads 350
